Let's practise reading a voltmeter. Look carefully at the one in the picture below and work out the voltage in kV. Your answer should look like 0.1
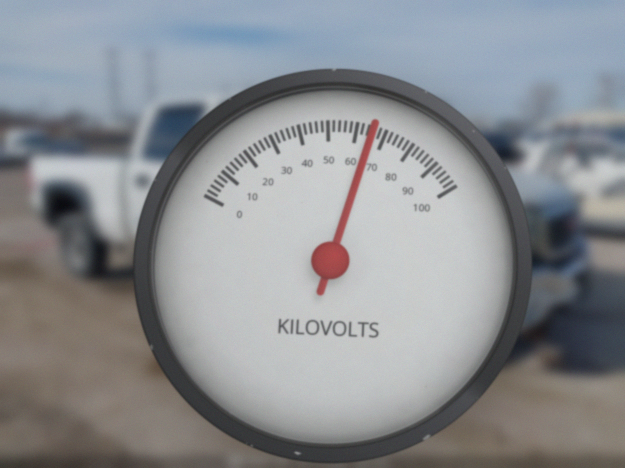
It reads 66
